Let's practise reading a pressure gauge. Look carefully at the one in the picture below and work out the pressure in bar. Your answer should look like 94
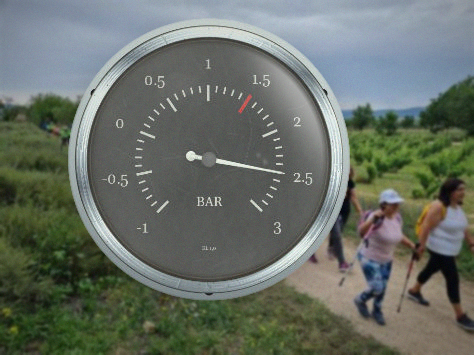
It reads 2.5
